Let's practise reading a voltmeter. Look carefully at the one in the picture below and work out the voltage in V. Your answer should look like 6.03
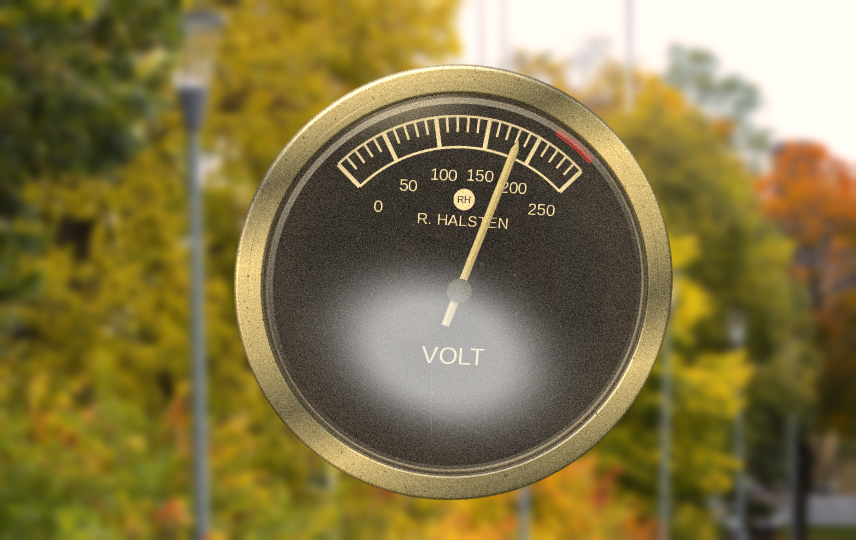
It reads 180
